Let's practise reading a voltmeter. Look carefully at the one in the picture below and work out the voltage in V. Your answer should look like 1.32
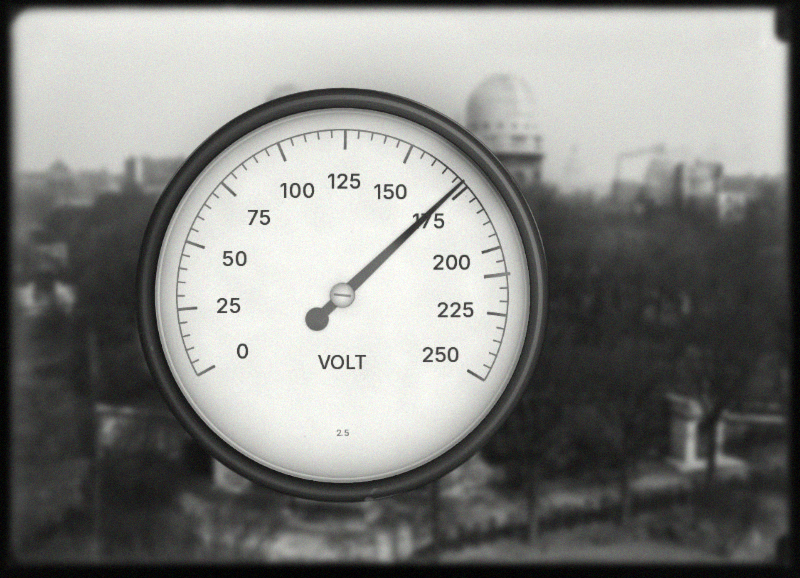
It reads 172.5
